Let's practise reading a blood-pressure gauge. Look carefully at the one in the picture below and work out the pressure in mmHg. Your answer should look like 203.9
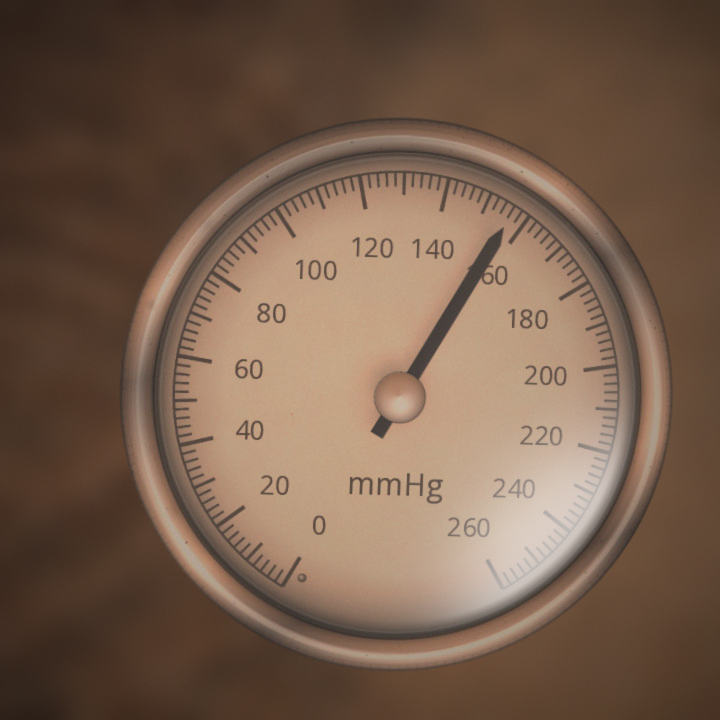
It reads 156
